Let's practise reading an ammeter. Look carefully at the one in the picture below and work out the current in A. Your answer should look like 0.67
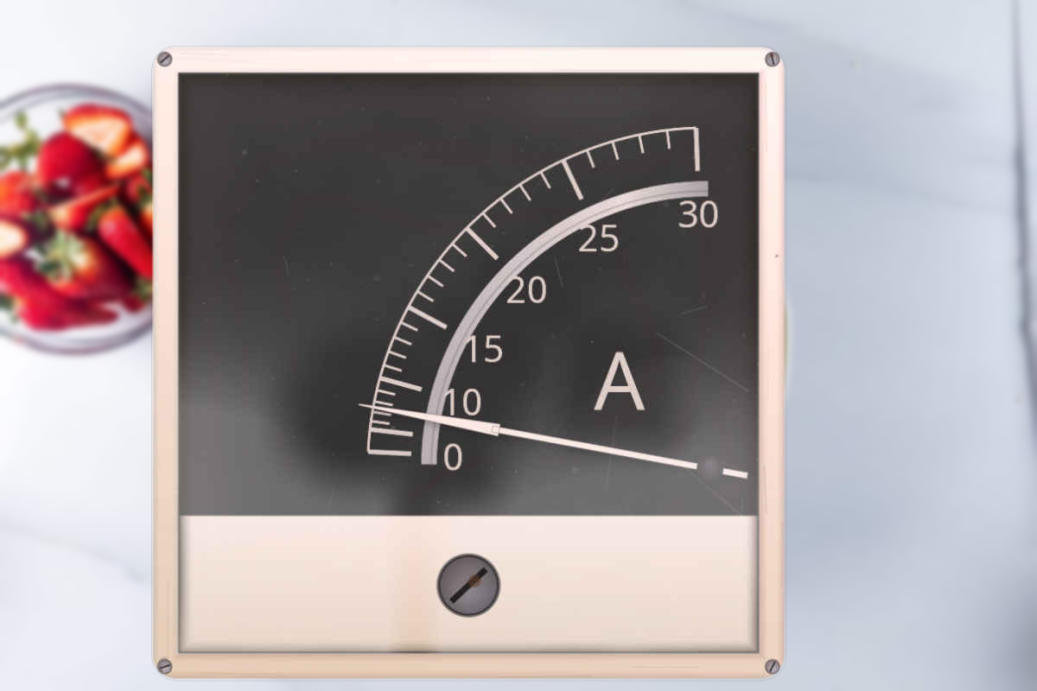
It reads 7.5
